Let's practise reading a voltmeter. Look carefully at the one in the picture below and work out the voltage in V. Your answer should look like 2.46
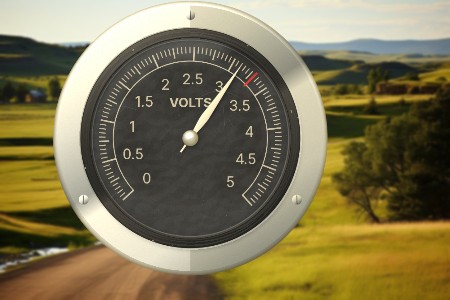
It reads 3.1
